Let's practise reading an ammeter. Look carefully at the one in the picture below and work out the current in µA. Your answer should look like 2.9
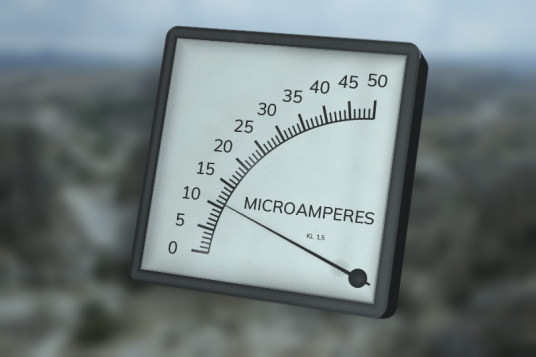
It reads 11
